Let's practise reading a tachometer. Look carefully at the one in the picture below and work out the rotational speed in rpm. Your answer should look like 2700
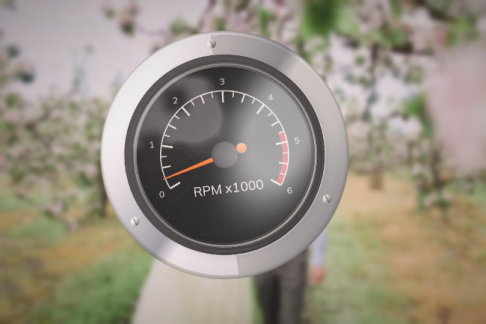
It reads 250
